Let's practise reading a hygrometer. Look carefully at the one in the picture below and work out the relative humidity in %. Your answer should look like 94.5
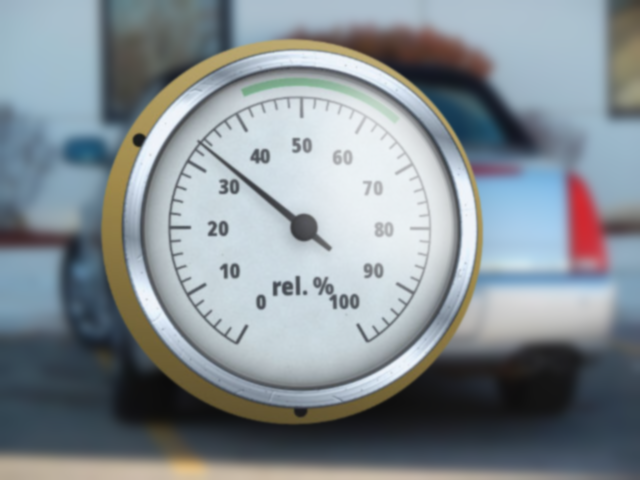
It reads 33
